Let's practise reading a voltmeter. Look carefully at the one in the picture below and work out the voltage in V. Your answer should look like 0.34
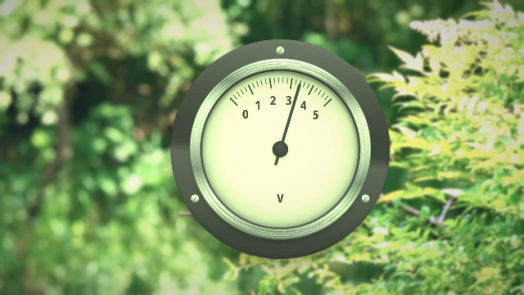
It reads 3.4
